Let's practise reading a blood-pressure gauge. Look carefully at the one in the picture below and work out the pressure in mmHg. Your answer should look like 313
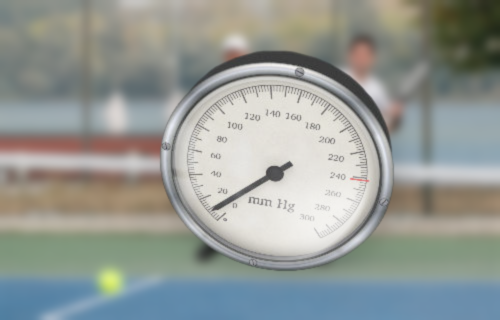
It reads 10
